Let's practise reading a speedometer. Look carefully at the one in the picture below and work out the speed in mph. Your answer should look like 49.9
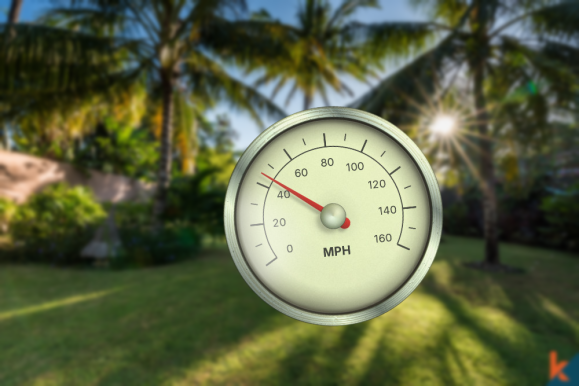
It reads 45
